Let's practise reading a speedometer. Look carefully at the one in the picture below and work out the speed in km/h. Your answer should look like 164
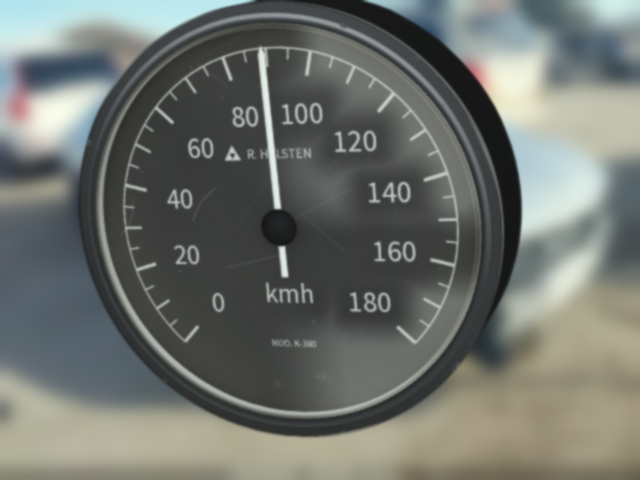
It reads 90
